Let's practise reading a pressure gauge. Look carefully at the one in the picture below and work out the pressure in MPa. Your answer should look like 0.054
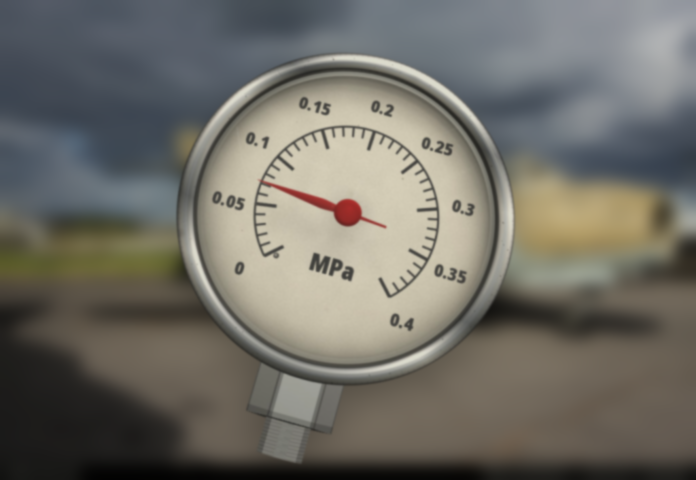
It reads 0.07
